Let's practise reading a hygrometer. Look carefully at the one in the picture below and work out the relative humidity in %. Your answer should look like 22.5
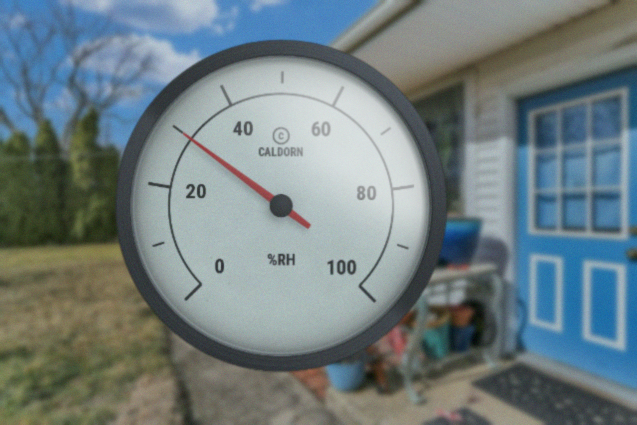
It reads 30
